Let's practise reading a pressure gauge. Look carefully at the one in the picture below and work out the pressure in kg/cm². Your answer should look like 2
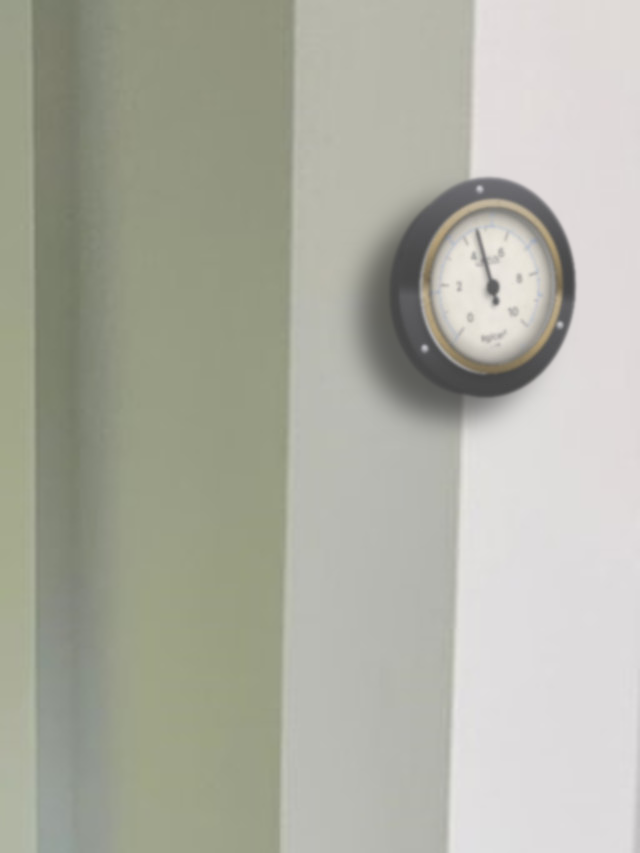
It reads 4.5
